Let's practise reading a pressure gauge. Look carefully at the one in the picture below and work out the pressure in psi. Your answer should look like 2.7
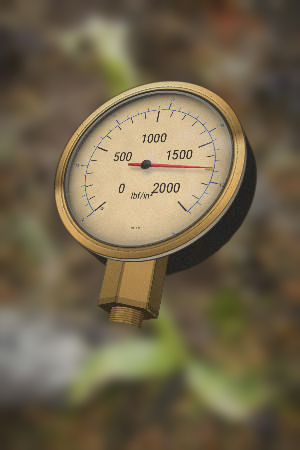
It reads 1700
